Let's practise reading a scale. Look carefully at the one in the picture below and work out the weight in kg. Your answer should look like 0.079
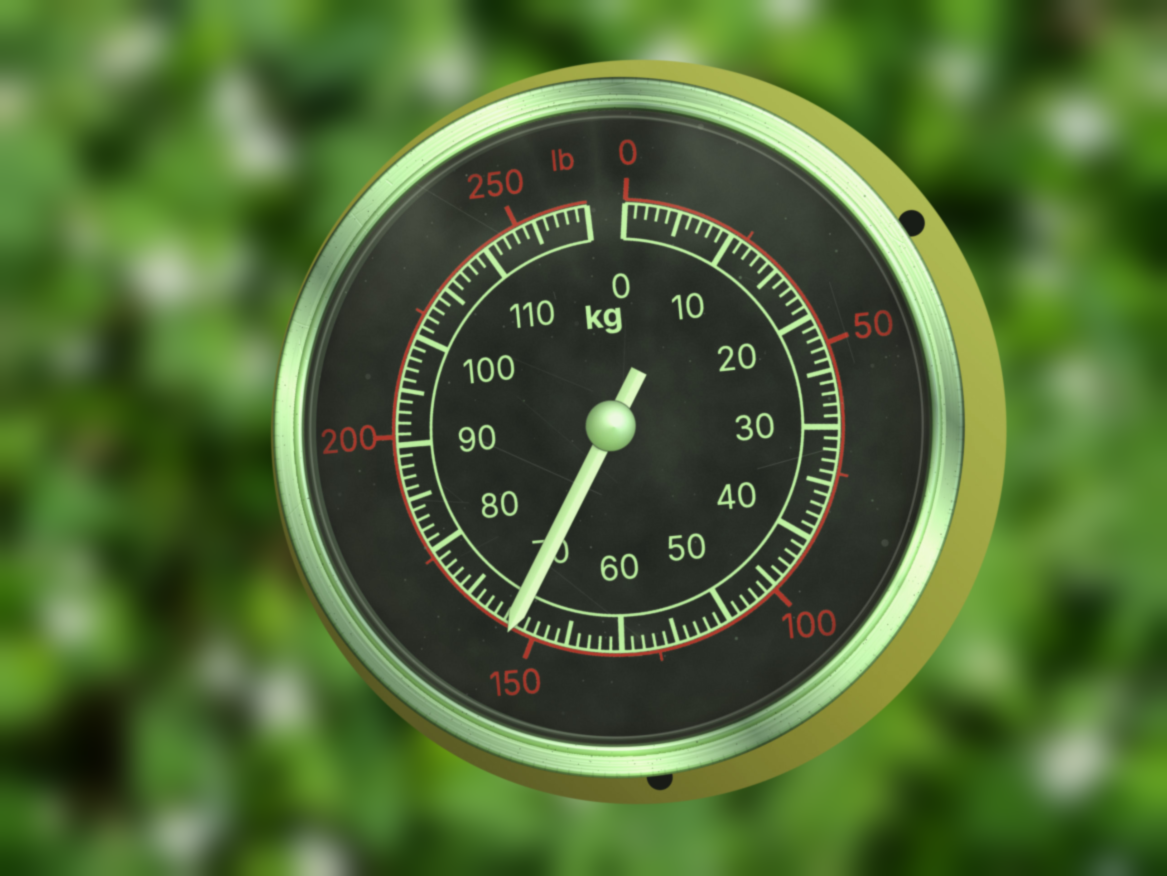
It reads 70
